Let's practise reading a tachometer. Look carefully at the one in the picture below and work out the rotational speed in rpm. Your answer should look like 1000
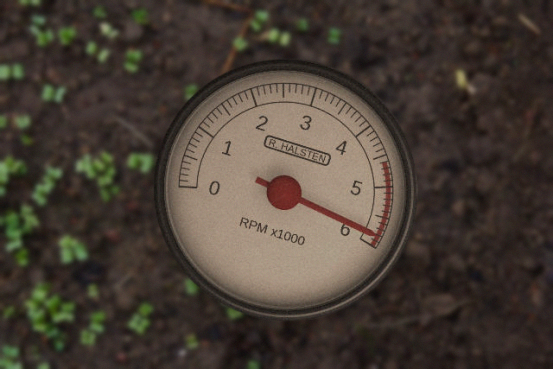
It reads 5800
